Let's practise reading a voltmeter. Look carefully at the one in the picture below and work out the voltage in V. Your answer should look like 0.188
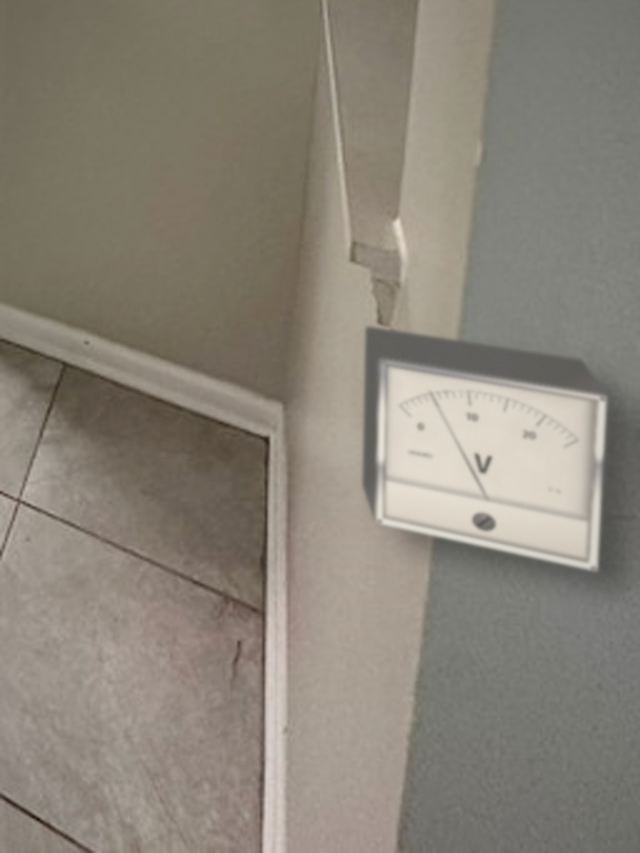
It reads 5
